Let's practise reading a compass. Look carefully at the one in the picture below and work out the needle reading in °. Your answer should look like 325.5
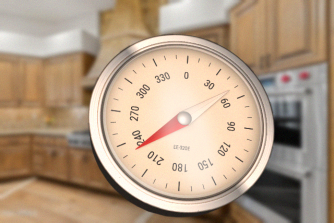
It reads 230
